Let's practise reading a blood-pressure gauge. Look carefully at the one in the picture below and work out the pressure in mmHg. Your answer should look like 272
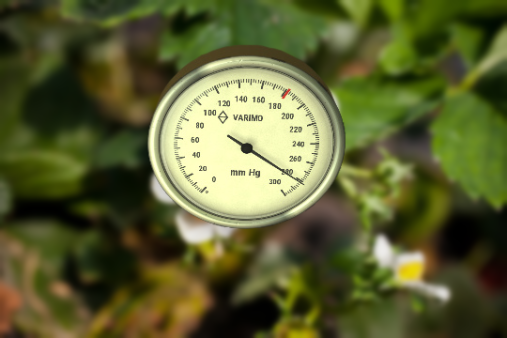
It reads 280
